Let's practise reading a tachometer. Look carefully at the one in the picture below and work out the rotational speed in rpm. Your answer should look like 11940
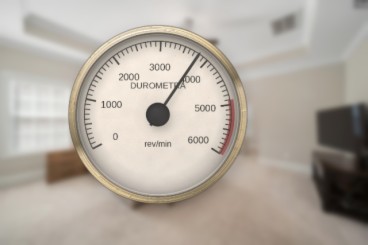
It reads 3800
